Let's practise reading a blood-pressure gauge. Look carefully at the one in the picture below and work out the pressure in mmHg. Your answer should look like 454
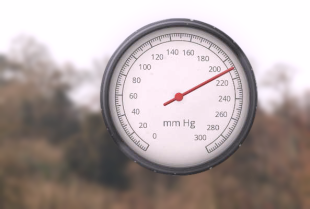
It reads 210
